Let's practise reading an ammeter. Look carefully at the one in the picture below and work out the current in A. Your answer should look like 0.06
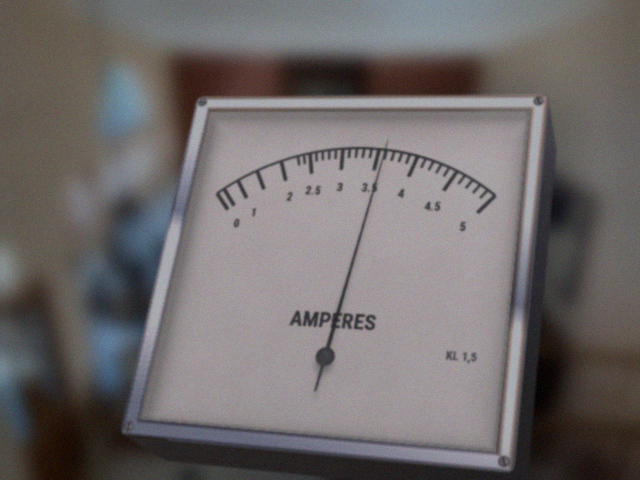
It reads 3.6
